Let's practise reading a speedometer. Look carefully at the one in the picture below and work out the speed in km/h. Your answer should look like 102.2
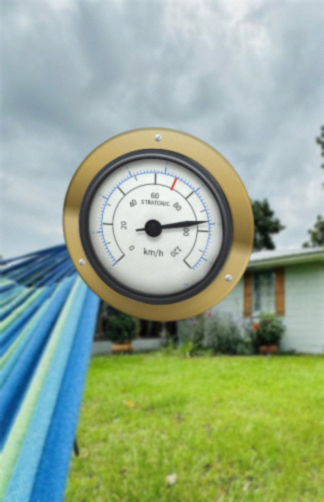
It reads 95
